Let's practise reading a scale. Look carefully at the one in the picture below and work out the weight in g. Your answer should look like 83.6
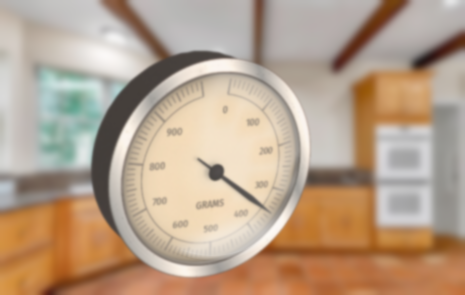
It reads 350
